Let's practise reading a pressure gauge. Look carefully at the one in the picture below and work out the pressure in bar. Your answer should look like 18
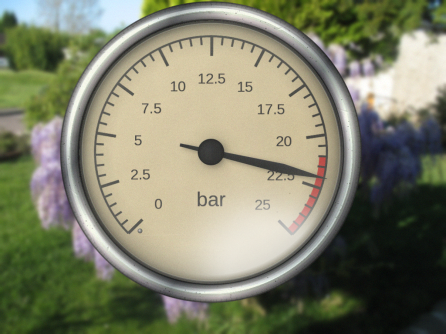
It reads 22
